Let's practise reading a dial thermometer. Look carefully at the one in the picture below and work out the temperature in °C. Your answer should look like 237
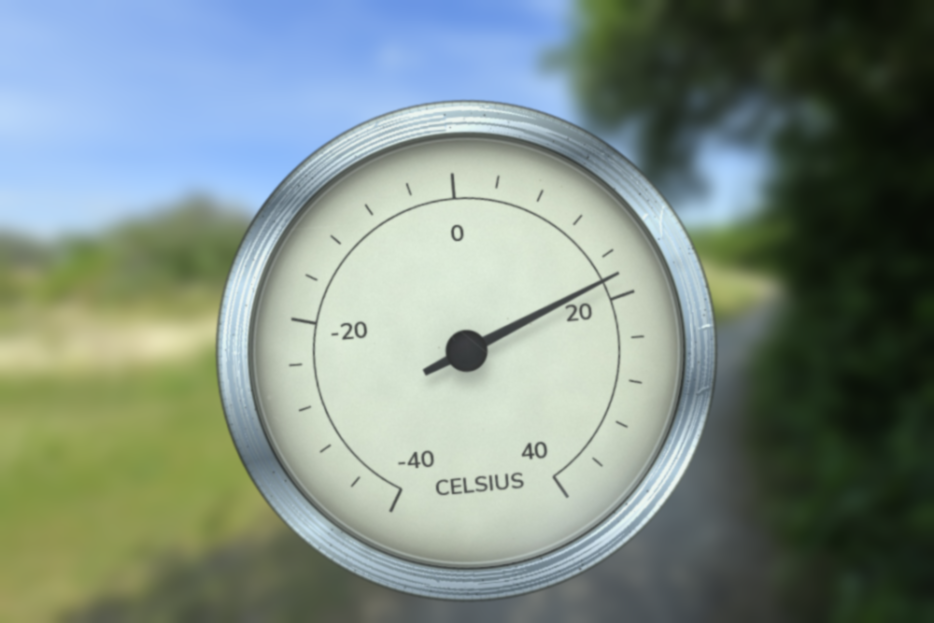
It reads 18
